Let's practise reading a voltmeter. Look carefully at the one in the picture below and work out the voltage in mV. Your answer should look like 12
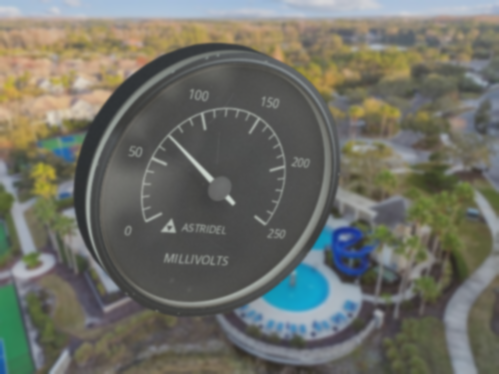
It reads 70
